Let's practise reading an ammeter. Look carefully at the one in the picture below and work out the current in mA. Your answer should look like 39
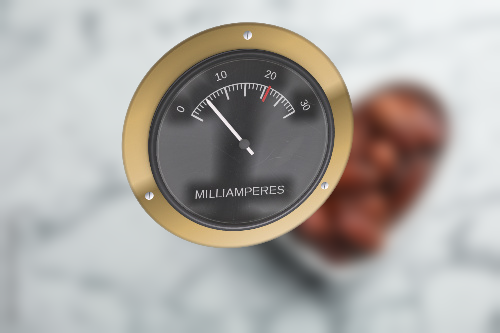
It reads 5
